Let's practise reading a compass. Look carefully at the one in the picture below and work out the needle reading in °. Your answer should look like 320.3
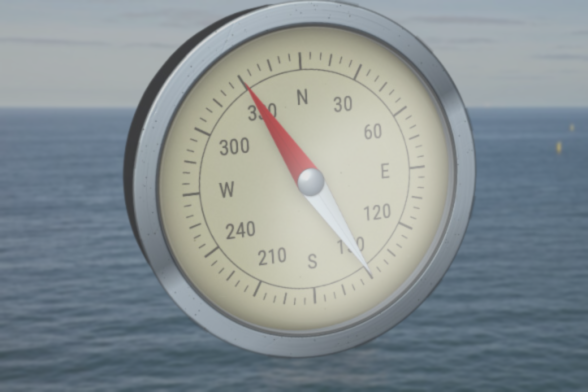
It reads 330
